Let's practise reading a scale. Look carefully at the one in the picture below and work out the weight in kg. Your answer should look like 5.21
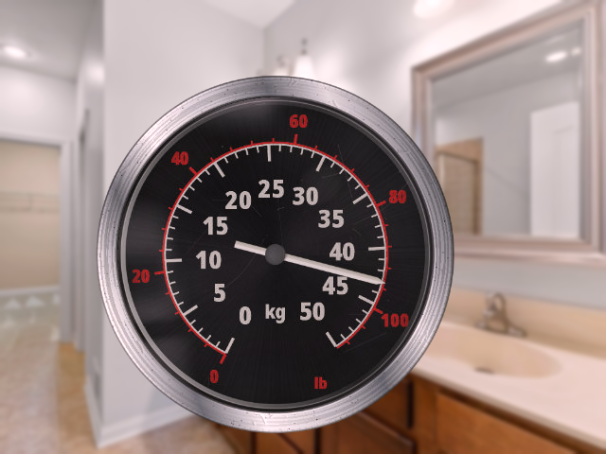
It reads 43
